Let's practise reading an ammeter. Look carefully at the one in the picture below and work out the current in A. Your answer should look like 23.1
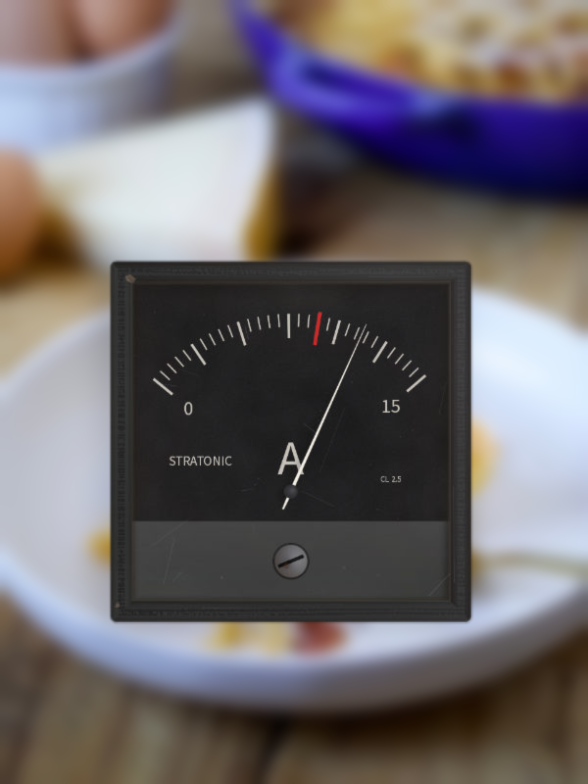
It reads 11.25
